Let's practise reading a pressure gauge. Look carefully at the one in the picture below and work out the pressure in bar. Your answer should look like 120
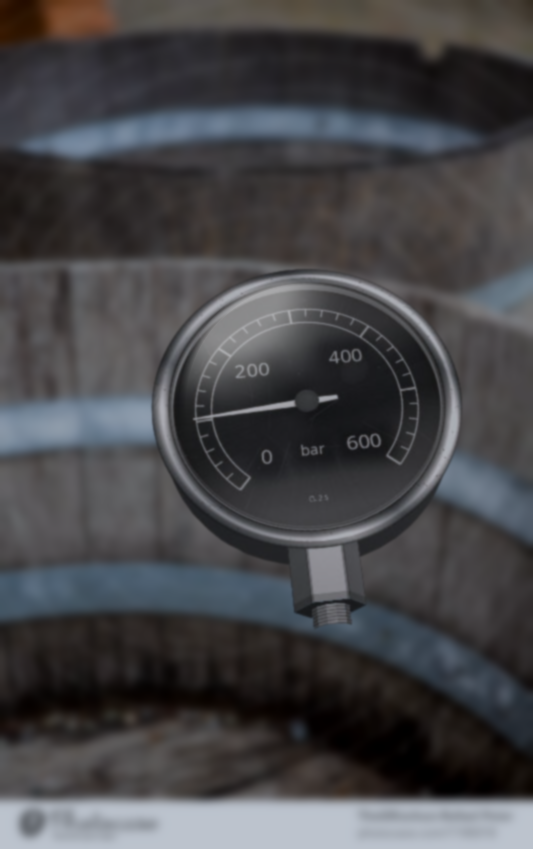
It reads 100
